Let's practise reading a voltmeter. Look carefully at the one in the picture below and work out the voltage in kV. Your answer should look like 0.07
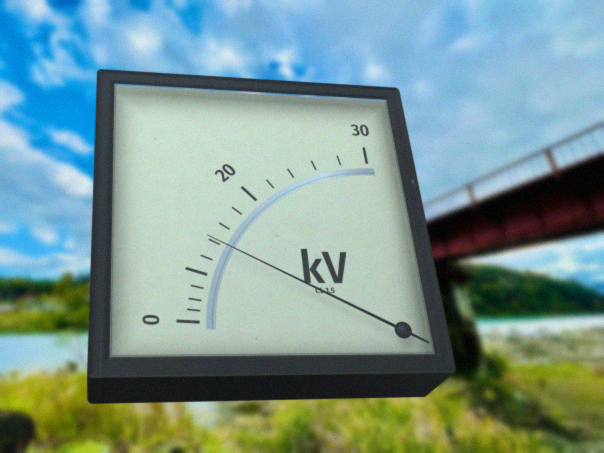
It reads 14
